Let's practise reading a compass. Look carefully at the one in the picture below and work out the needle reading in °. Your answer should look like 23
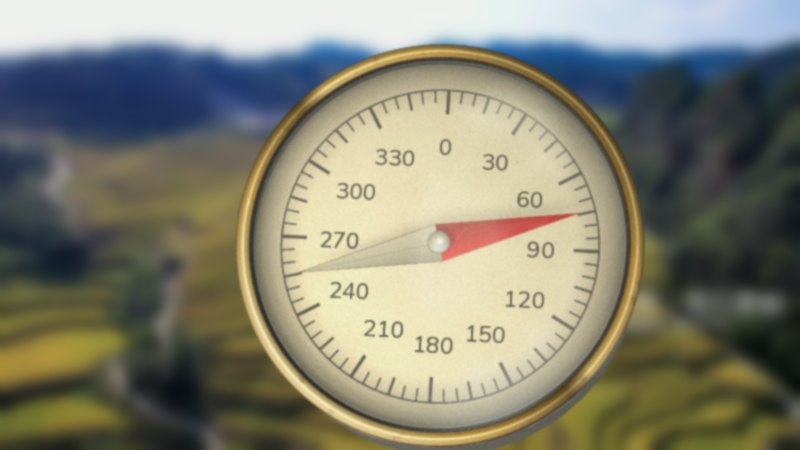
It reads 75
